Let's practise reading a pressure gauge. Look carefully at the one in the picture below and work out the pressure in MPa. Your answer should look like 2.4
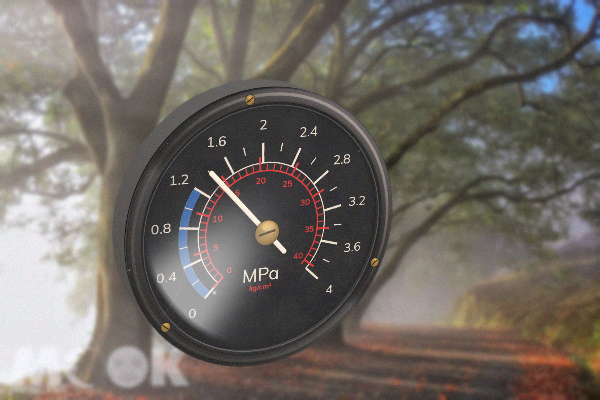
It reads 1.4
